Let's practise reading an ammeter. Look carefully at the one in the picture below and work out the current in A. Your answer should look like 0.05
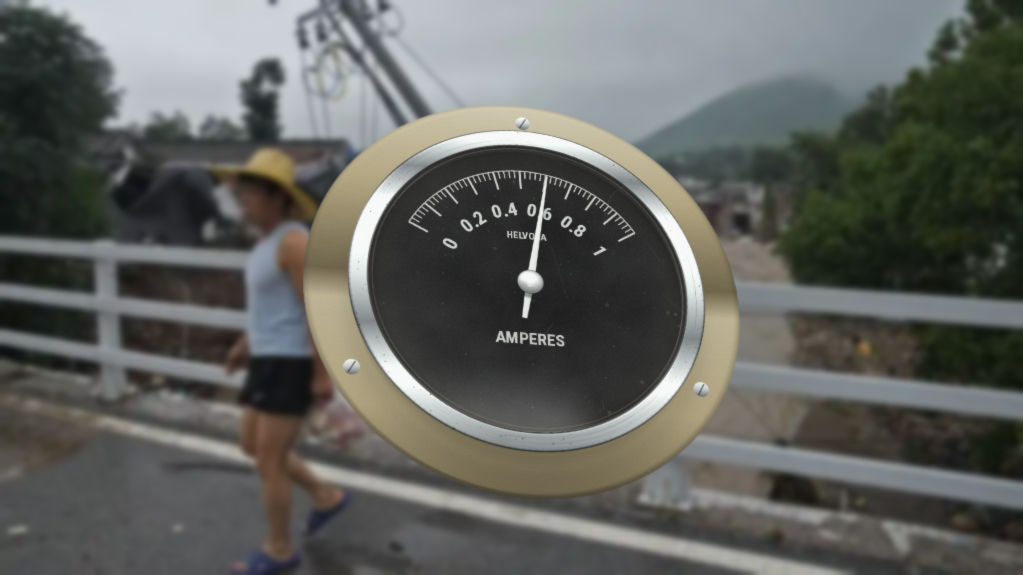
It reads 0.6
